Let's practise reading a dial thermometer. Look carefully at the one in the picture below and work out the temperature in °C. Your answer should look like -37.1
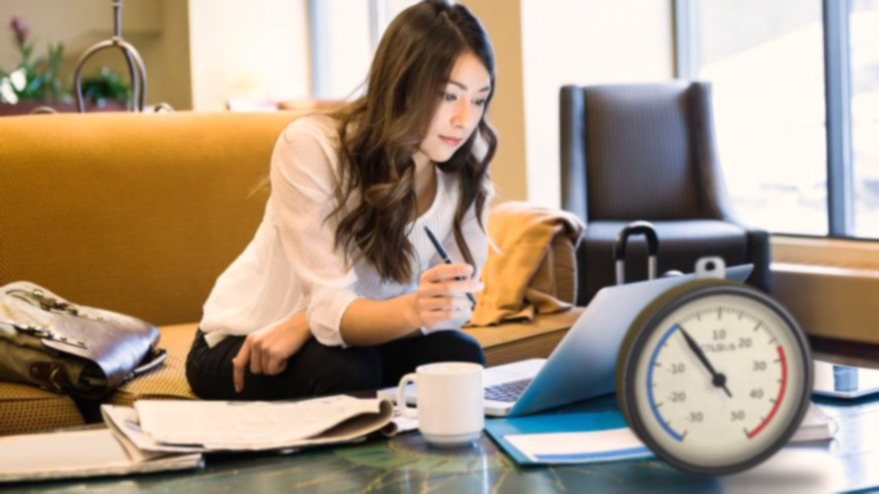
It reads 0
